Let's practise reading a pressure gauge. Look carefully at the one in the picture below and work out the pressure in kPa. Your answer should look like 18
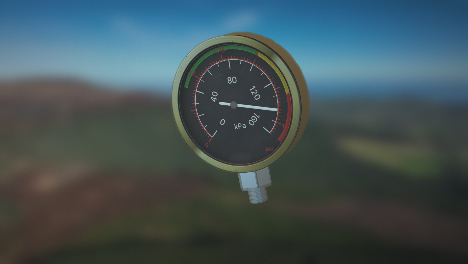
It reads 140
